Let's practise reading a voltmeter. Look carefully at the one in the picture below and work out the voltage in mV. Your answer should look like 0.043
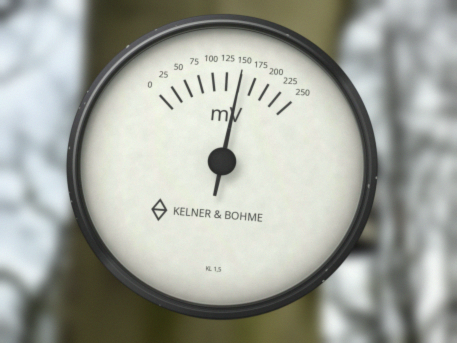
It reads 150
